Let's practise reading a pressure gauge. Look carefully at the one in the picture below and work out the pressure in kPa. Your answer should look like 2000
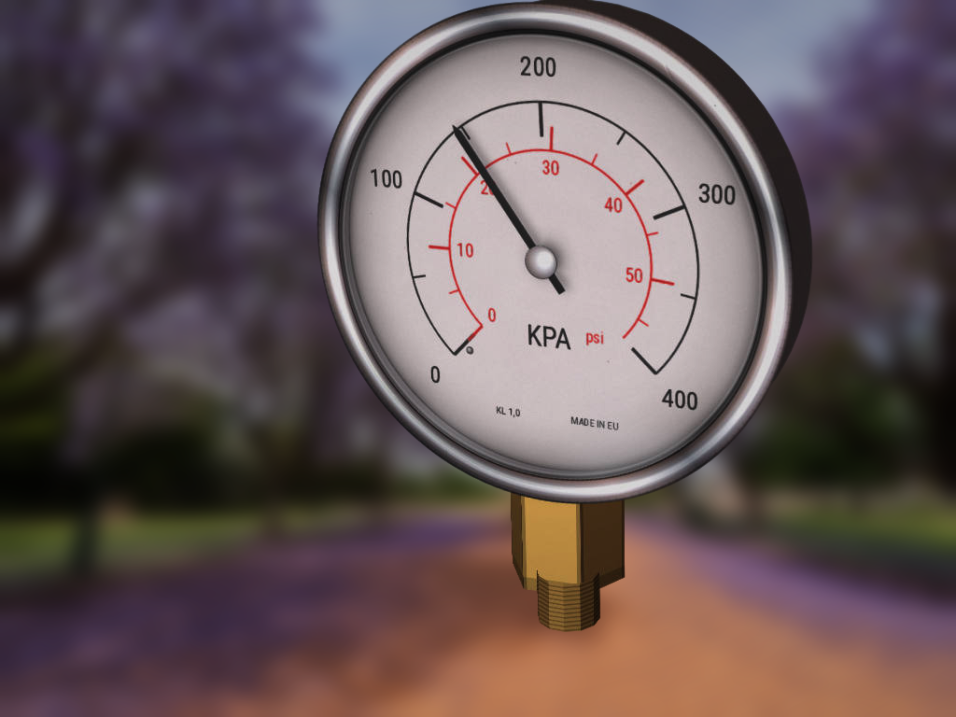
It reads 150
